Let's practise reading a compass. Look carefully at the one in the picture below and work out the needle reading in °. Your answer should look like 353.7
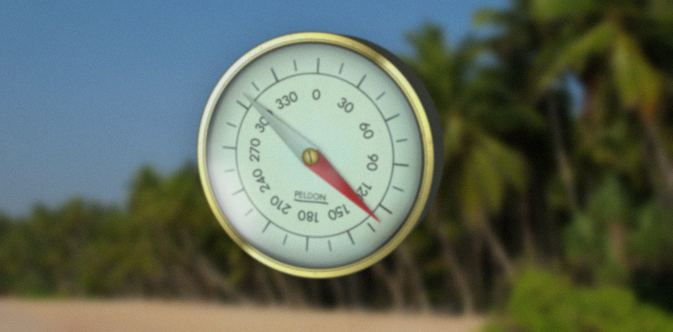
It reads 127.5
